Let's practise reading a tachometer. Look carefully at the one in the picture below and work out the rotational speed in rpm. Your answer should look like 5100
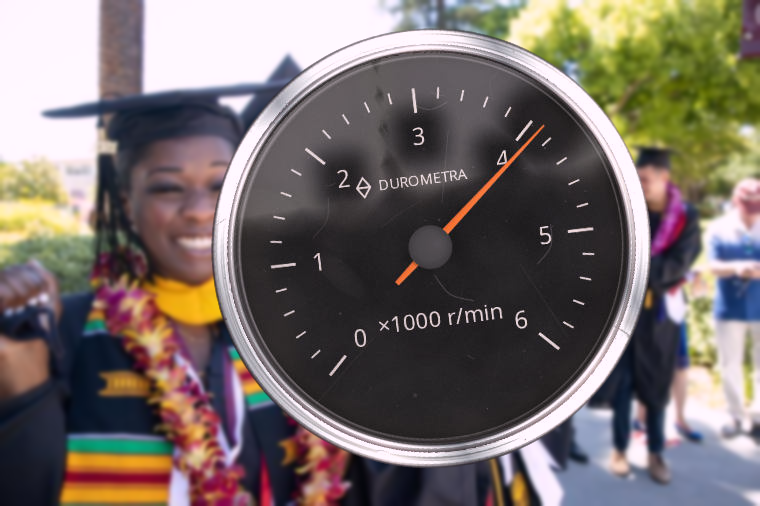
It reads 4100
